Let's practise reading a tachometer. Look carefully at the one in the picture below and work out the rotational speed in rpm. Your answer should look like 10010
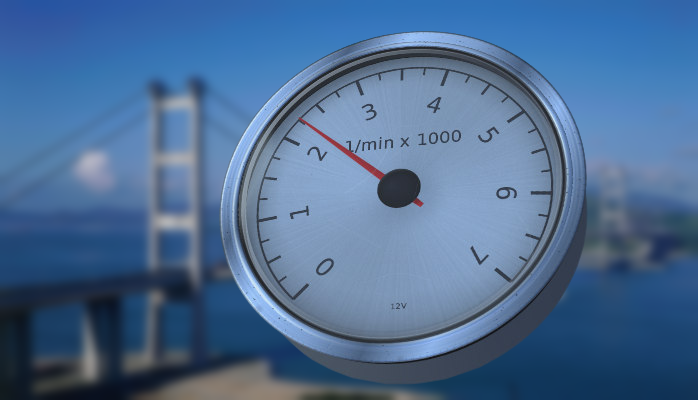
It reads 2250
